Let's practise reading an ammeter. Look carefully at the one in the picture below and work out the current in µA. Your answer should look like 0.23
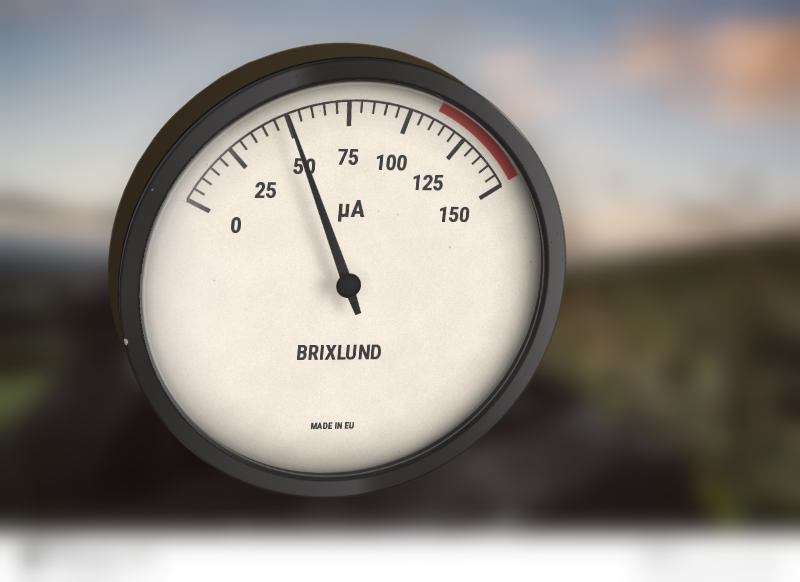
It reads 50
